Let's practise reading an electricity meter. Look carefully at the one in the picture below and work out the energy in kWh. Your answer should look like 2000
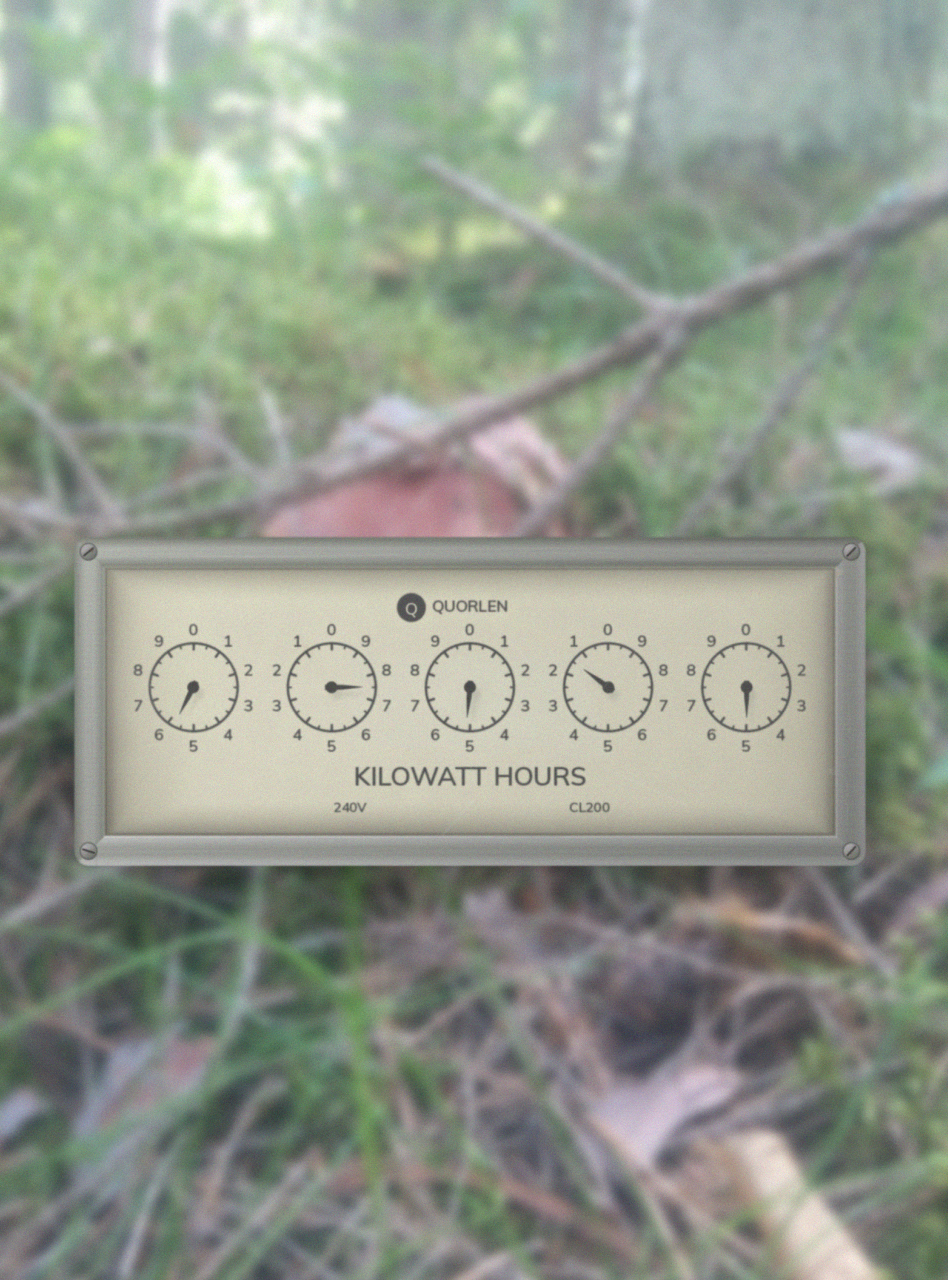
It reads 57515
